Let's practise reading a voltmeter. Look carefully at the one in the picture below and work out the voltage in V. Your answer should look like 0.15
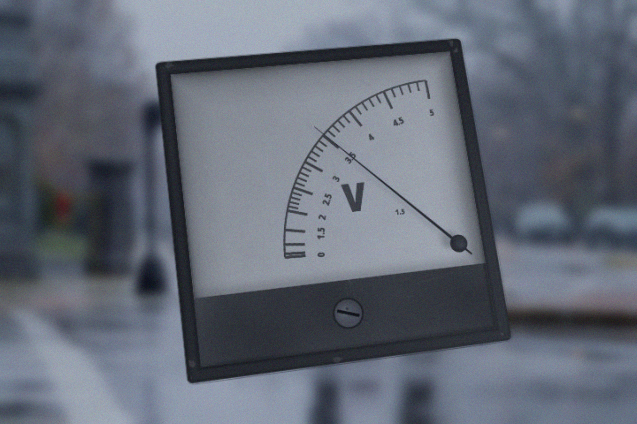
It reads 3.5
